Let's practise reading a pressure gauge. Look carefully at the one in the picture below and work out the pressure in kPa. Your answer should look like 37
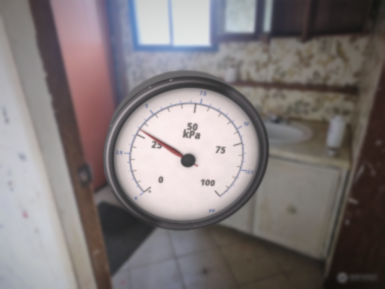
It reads 27.5
